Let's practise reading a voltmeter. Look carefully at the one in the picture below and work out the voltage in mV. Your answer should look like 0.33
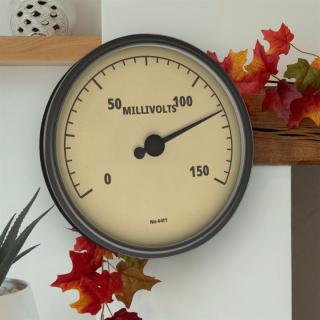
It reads 117.5
